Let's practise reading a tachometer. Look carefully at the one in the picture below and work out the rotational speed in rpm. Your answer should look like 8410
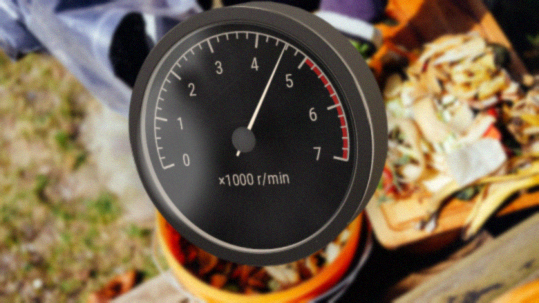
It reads 4600
